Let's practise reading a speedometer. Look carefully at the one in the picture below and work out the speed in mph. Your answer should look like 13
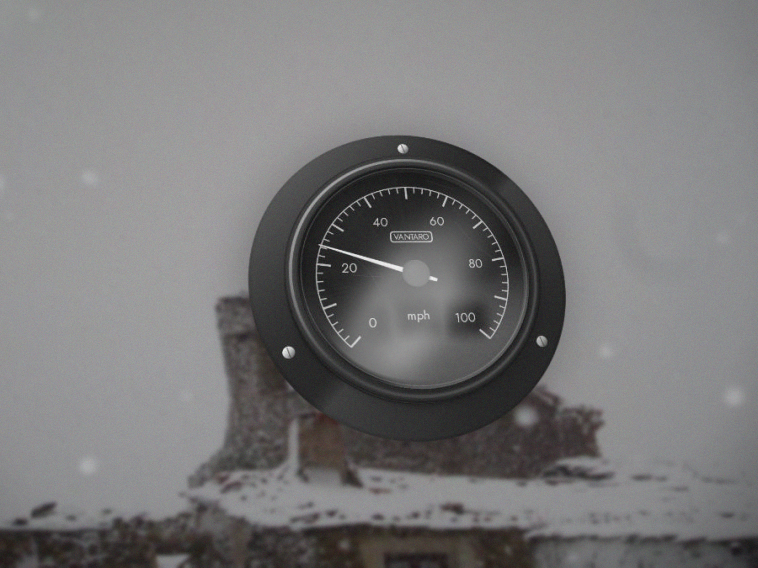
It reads 24
